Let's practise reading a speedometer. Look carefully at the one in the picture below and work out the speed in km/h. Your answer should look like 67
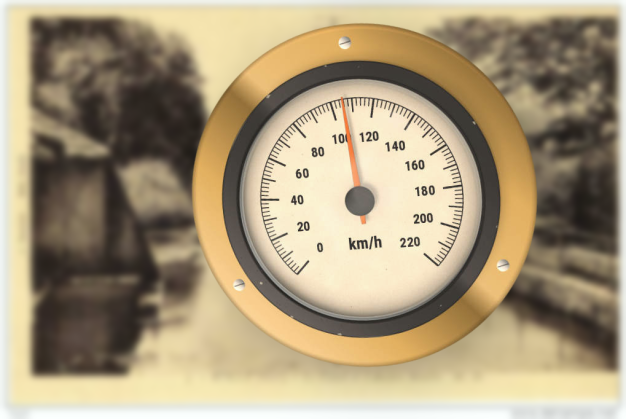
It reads 106
